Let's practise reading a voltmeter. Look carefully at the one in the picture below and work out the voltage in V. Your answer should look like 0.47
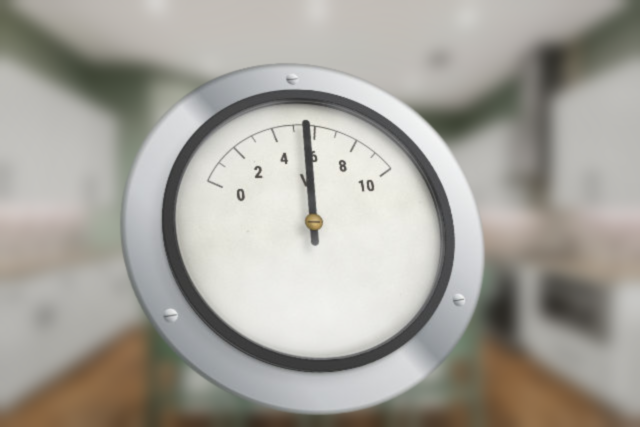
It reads 5.5
